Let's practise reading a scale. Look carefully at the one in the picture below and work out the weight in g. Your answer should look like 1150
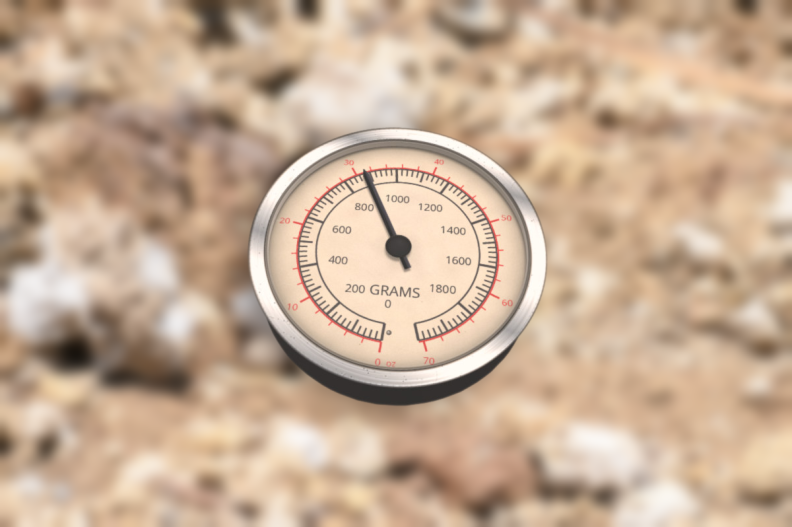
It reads 880
